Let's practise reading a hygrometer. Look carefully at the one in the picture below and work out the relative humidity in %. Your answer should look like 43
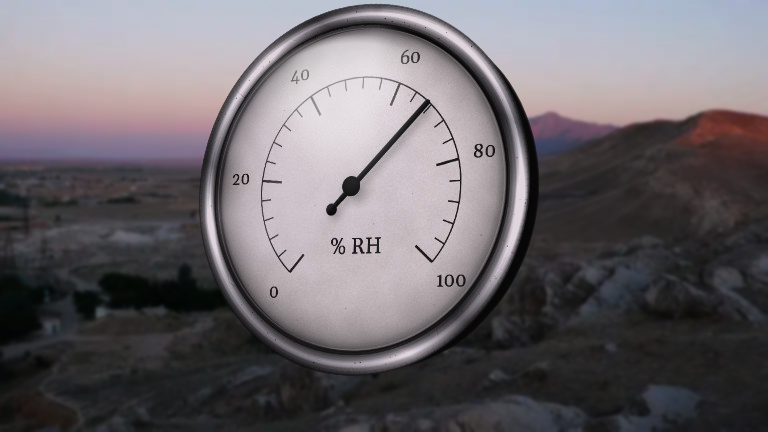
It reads 68
